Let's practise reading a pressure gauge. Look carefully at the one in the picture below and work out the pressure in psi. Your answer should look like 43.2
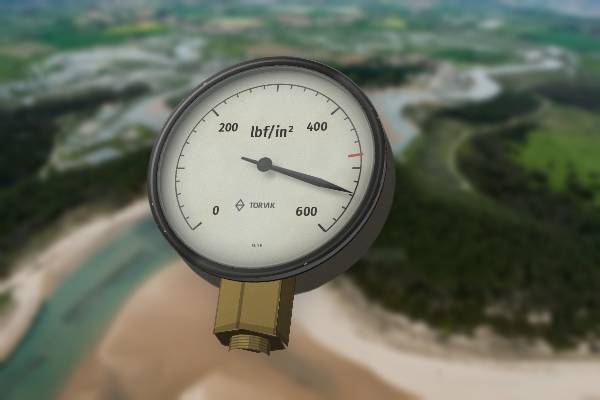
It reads 540
